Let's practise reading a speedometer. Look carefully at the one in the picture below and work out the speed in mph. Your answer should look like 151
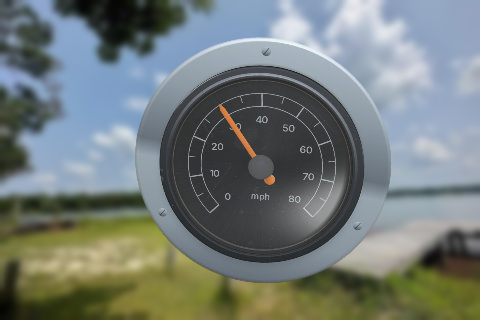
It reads 30
